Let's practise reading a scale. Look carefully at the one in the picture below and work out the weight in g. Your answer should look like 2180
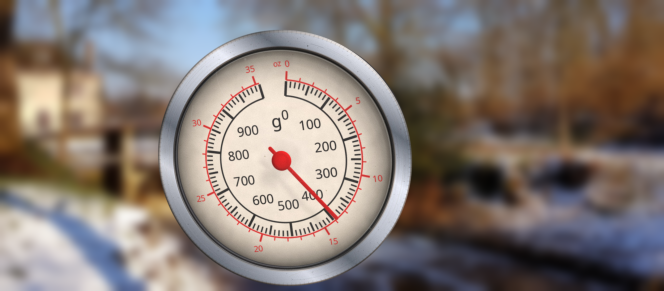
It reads 390
